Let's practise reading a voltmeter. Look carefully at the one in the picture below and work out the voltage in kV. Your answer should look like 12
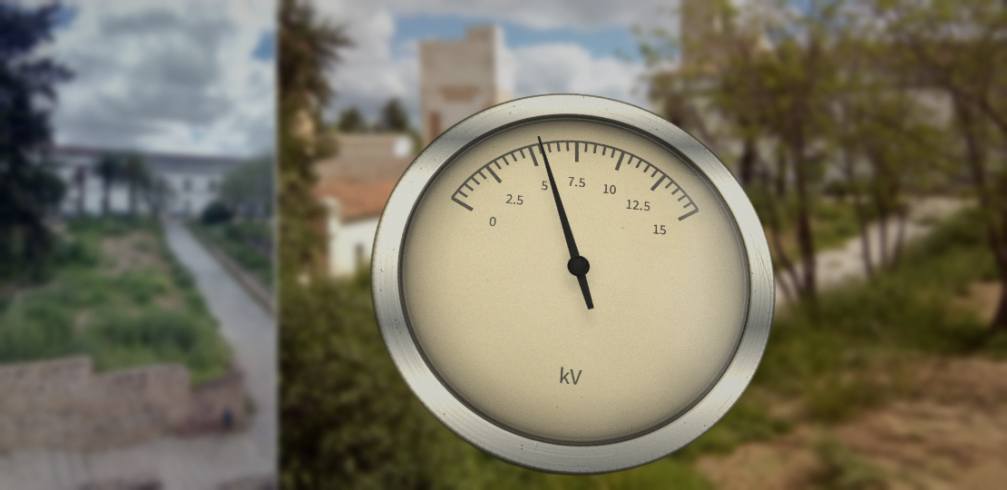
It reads 5.5
